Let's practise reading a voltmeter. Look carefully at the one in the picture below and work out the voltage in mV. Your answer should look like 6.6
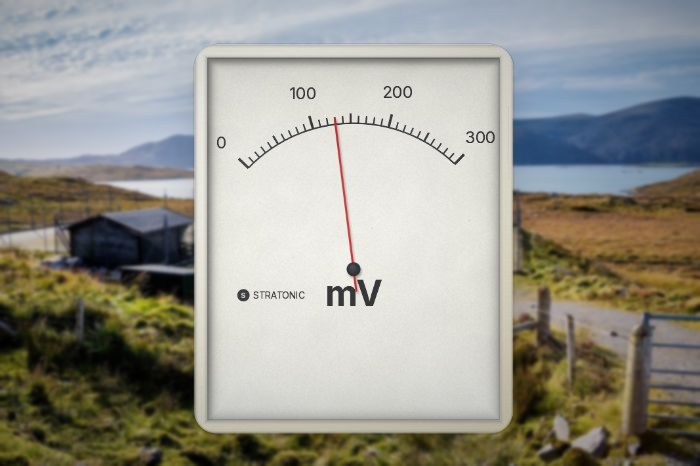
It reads 130
